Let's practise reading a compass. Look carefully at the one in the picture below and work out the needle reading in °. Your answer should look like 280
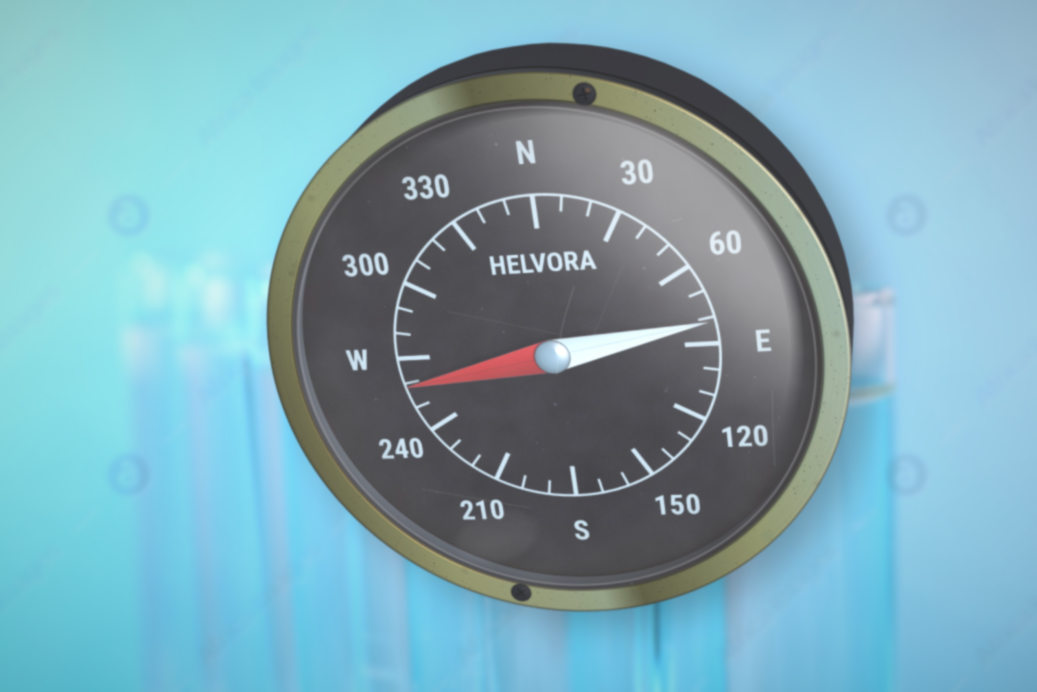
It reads 260
